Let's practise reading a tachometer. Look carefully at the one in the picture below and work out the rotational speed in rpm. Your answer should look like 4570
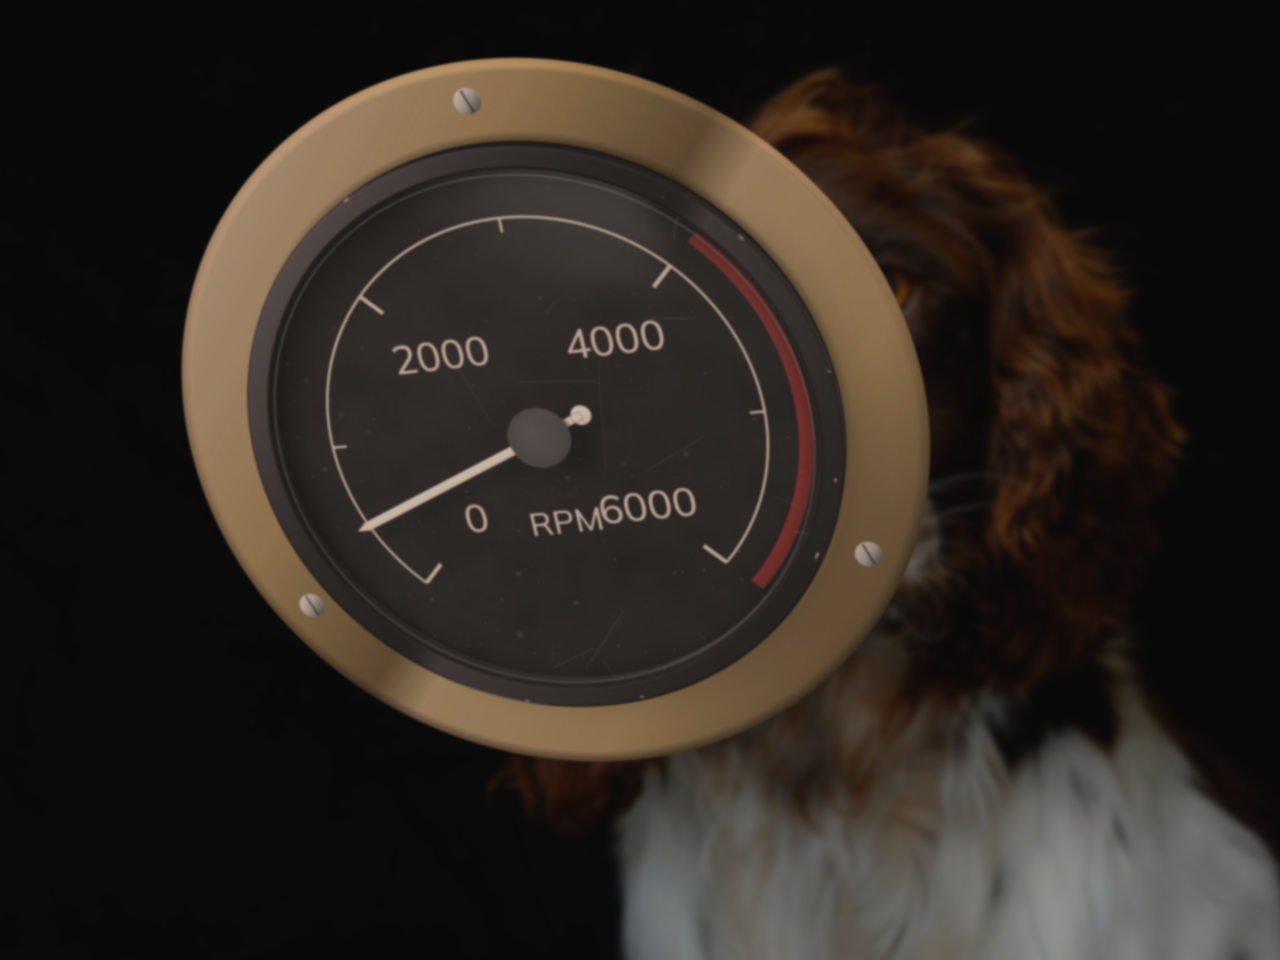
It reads 500
